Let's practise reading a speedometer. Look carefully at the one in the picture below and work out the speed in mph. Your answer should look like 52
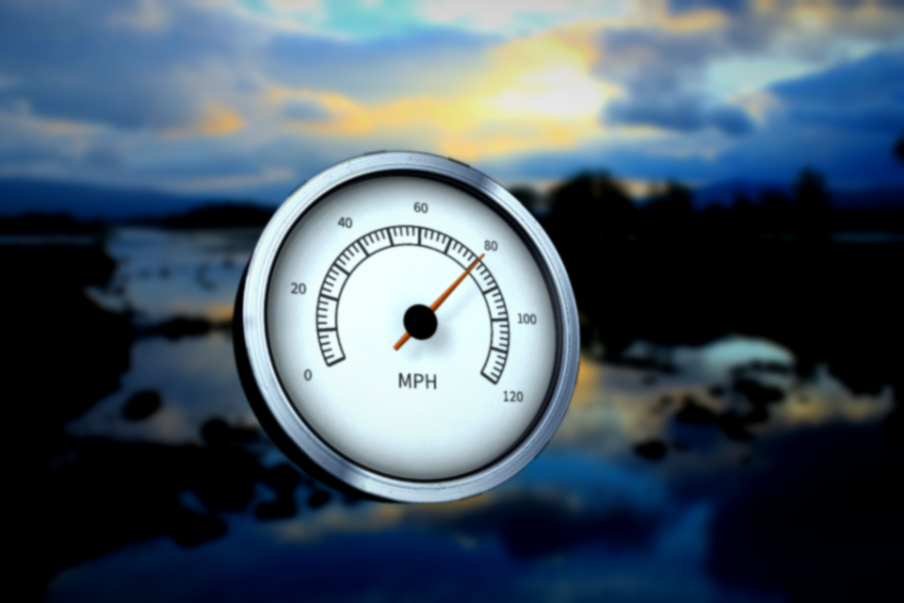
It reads 80
